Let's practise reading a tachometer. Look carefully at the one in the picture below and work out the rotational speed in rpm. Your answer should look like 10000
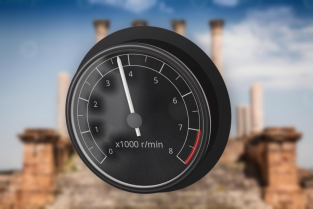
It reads 3750
